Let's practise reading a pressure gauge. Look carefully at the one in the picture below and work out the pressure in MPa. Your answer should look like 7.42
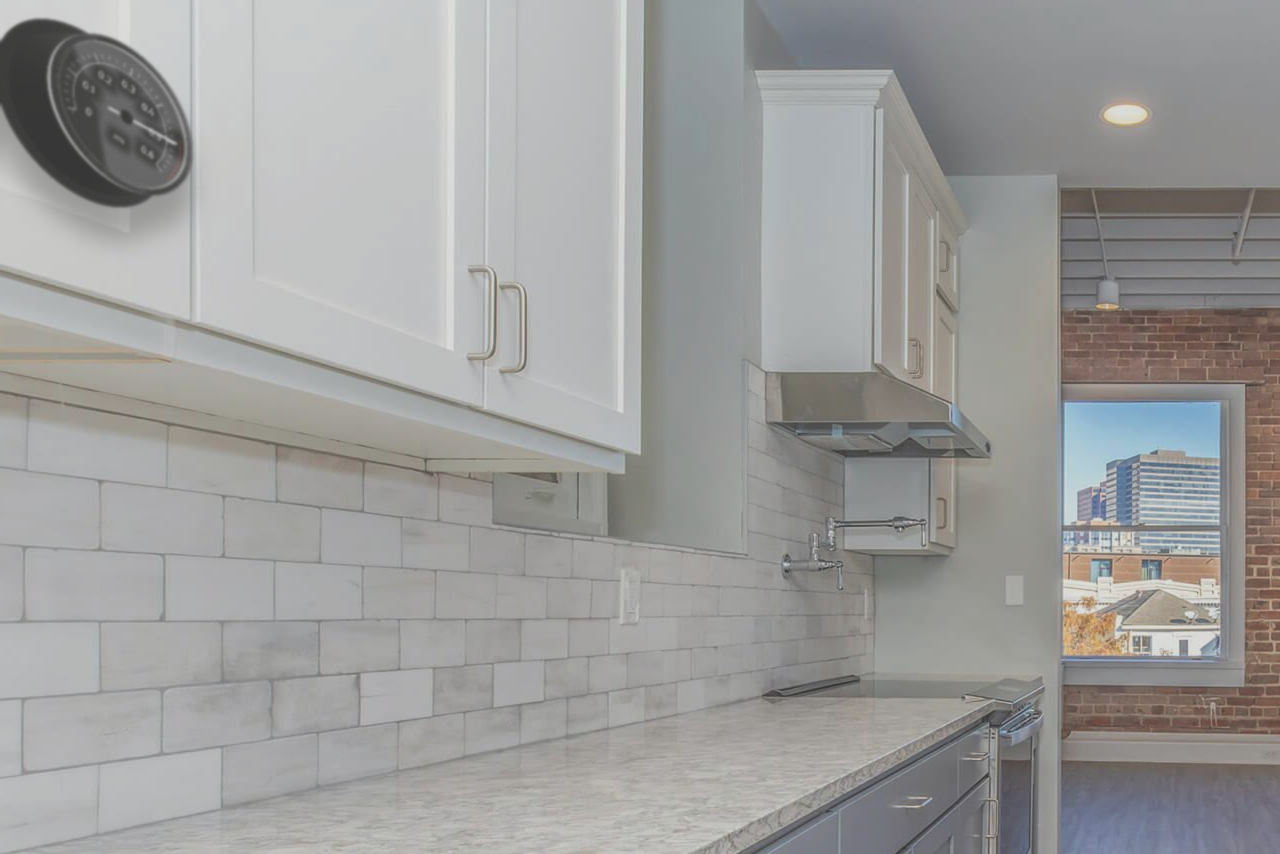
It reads 0.5
